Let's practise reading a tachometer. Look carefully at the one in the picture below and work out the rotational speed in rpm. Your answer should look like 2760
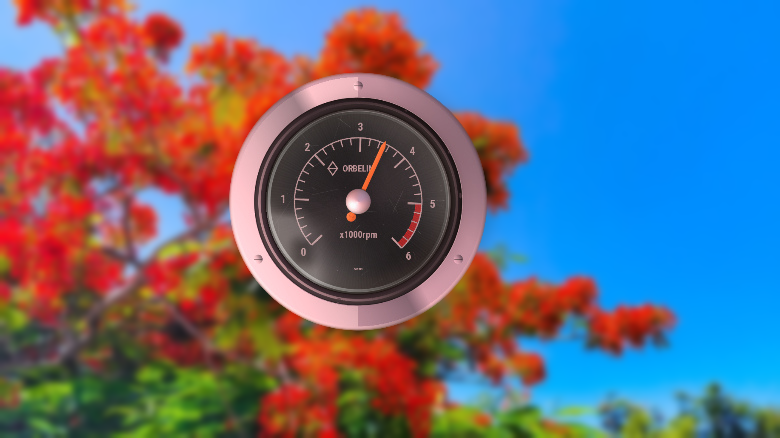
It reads 3500
